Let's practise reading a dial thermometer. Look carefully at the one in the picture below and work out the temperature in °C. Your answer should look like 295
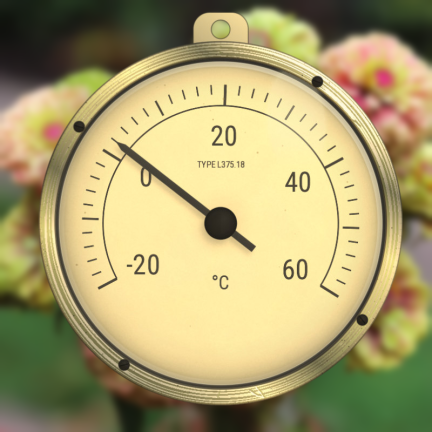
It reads 2
